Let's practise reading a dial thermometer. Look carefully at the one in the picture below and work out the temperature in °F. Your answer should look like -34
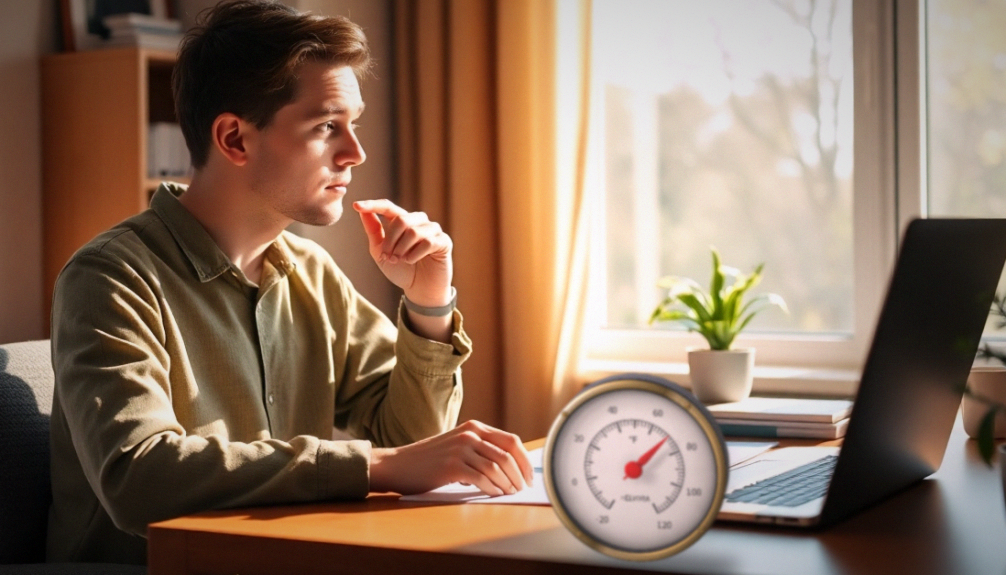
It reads 70
